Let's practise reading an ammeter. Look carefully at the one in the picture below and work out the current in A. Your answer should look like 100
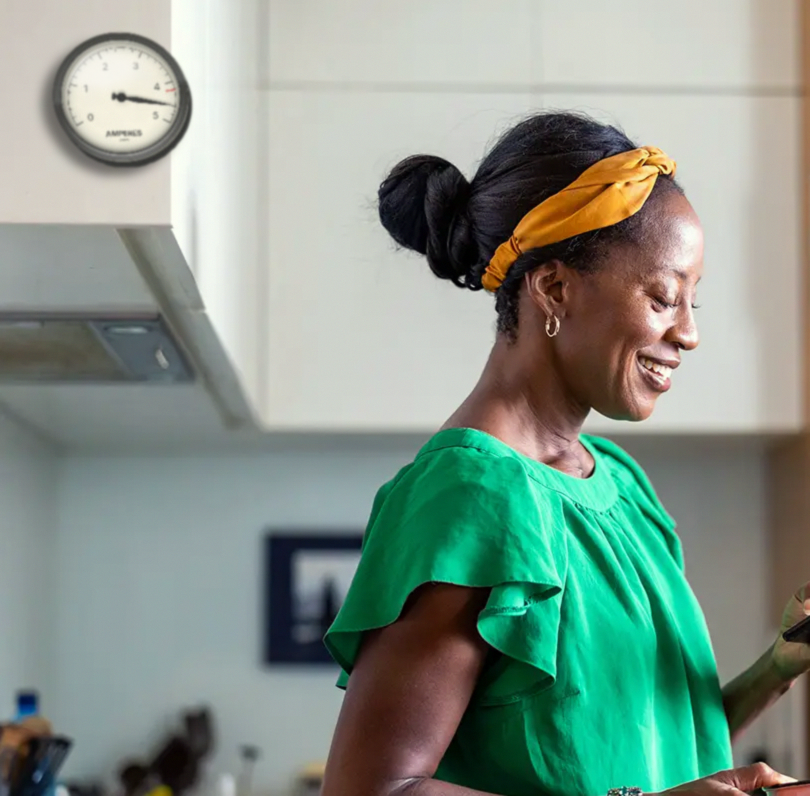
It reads 4.6
